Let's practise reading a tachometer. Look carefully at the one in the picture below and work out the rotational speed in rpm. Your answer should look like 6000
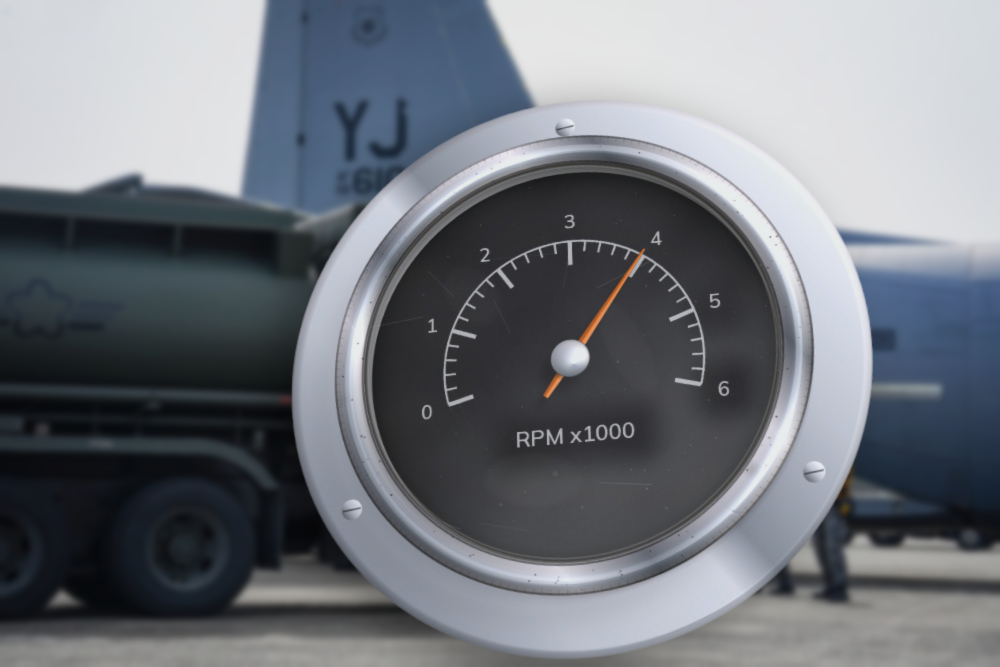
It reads 4000
